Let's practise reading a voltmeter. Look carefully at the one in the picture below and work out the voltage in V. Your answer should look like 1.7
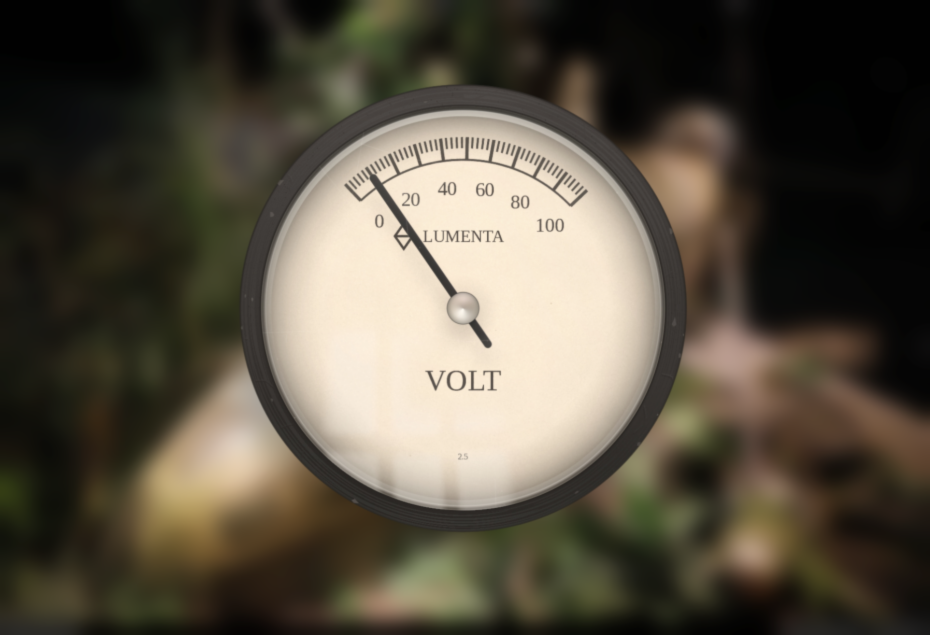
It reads 10
